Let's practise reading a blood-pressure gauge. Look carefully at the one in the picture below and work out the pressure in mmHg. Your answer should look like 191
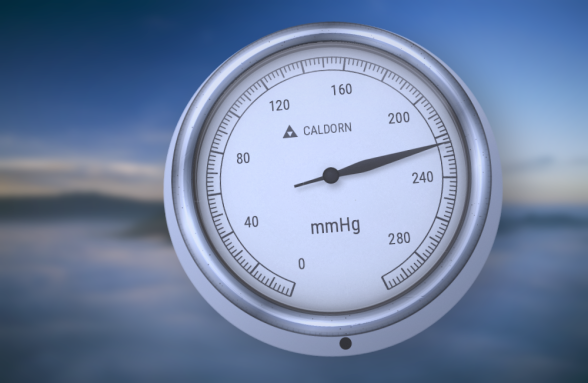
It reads 224
